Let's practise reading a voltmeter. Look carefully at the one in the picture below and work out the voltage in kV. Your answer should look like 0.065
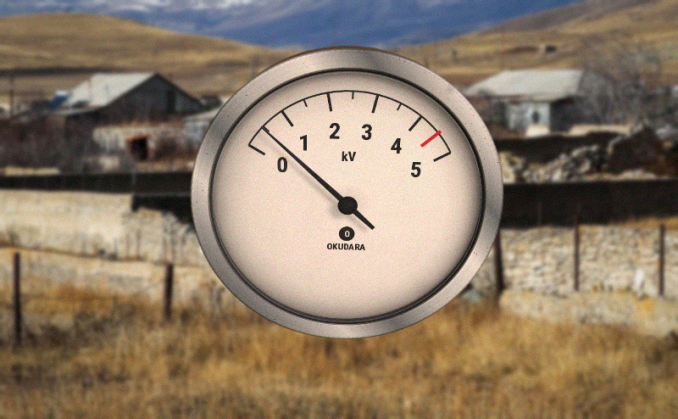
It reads 0.5
